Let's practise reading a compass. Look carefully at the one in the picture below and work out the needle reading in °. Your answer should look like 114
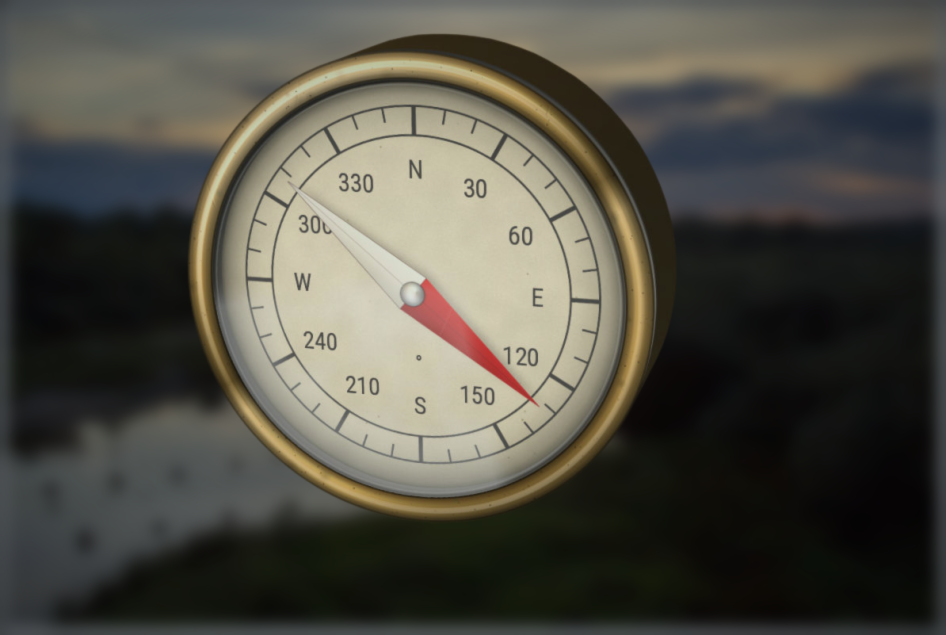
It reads 130
